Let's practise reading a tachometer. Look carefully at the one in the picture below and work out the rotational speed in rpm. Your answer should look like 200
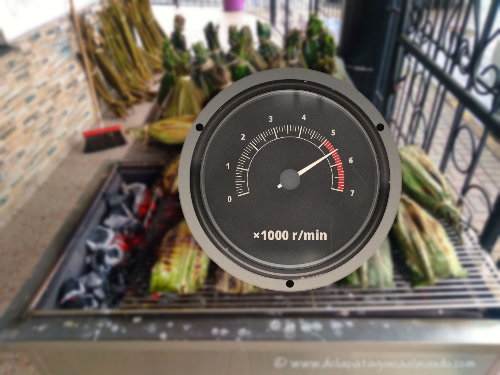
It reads 5500
